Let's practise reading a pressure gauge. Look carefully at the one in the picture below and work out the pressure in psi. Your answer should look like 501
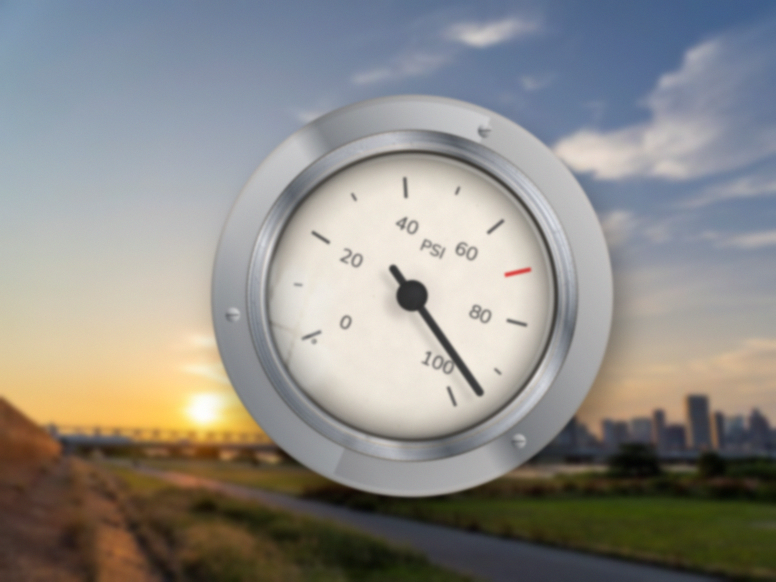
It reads 95
